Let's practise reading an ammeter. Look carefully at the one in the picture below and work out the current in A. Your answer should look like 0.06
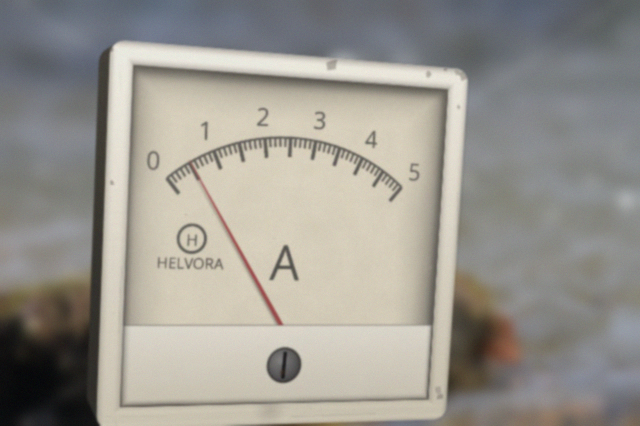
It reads 0.5
